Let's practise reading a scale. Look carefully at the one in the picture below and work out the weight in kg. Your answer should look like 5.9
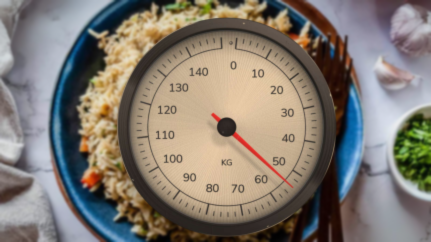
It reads 54
